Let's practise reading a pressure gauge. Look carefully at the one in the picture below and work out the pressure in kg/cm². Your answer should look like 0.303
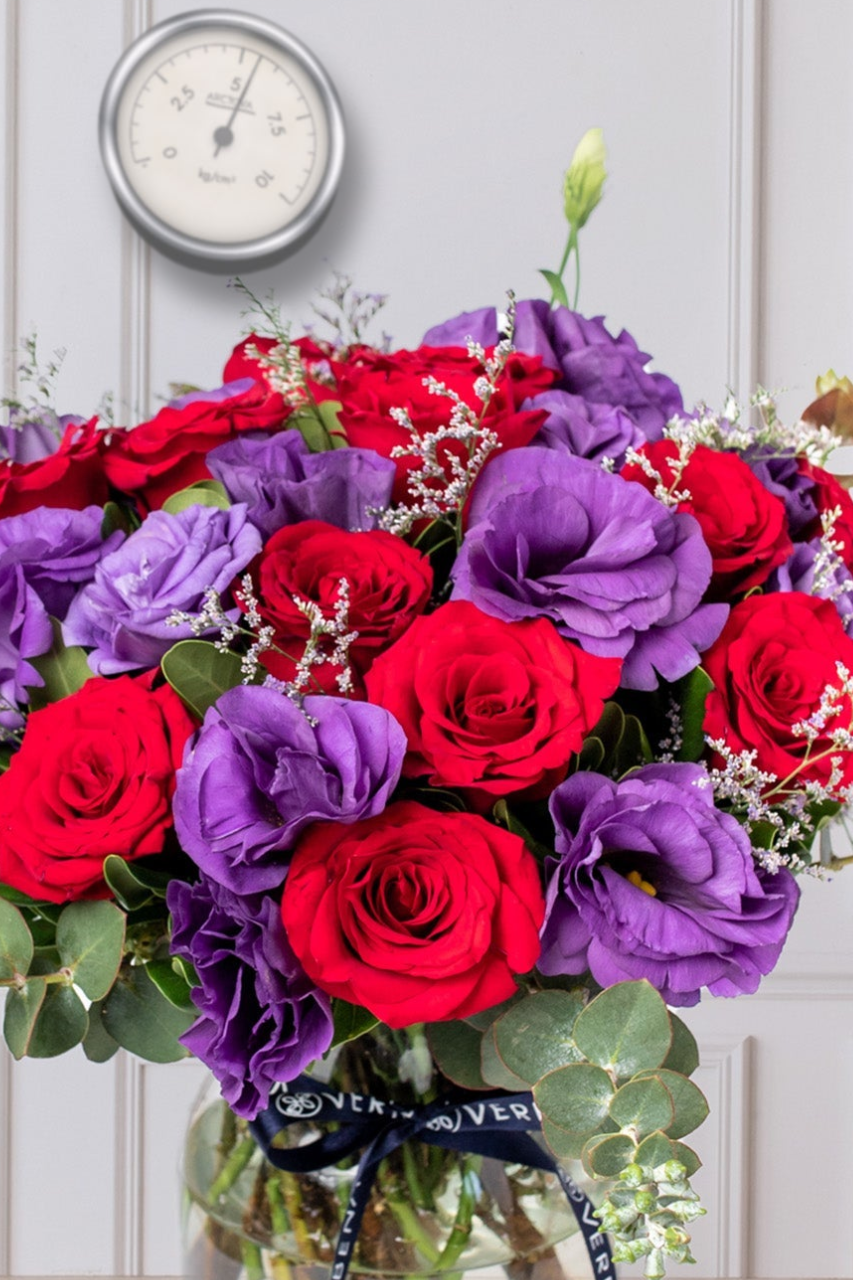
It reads 5.5
